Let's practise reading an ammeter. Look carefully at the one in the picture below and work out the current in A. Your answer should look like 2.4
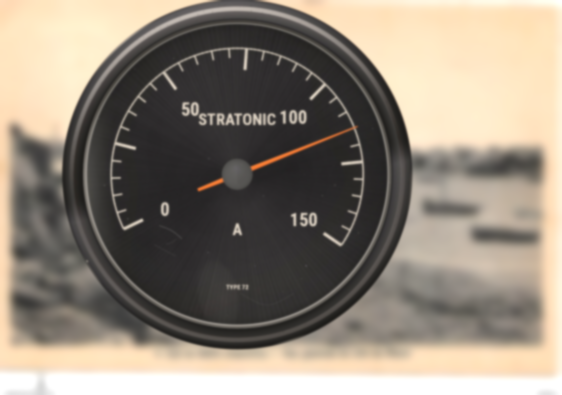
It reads 115
